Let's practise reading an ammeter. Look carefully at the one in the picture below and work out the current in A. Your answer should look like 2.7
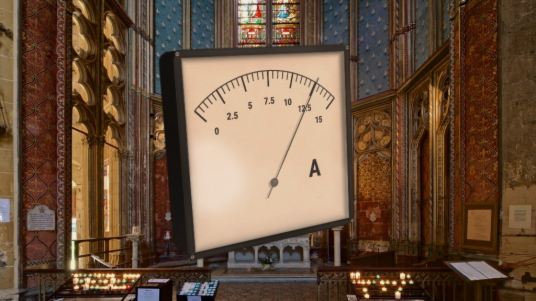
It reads 12.5
